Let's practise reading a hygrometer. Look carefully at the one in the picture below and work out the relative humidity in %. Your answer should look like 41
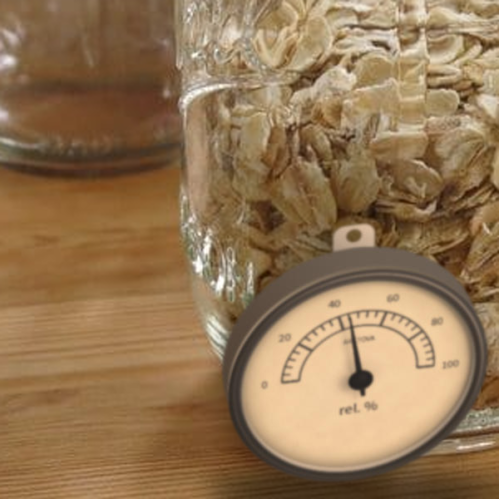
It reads 44
